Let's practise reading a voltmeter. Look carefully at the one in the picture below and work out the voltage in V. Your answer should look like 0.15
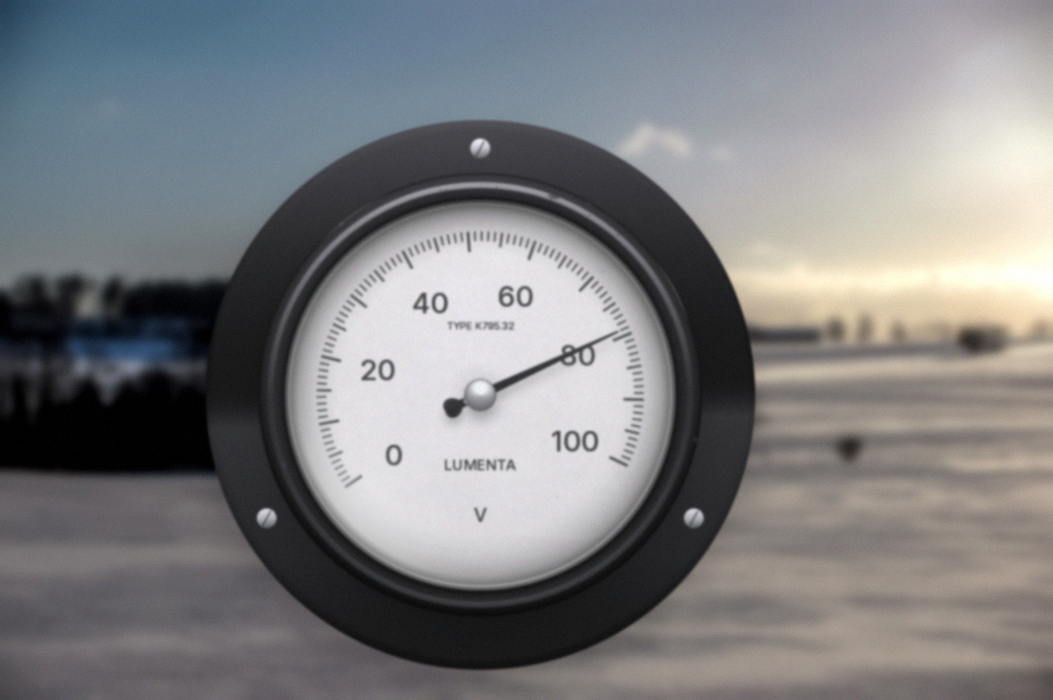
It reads 79
